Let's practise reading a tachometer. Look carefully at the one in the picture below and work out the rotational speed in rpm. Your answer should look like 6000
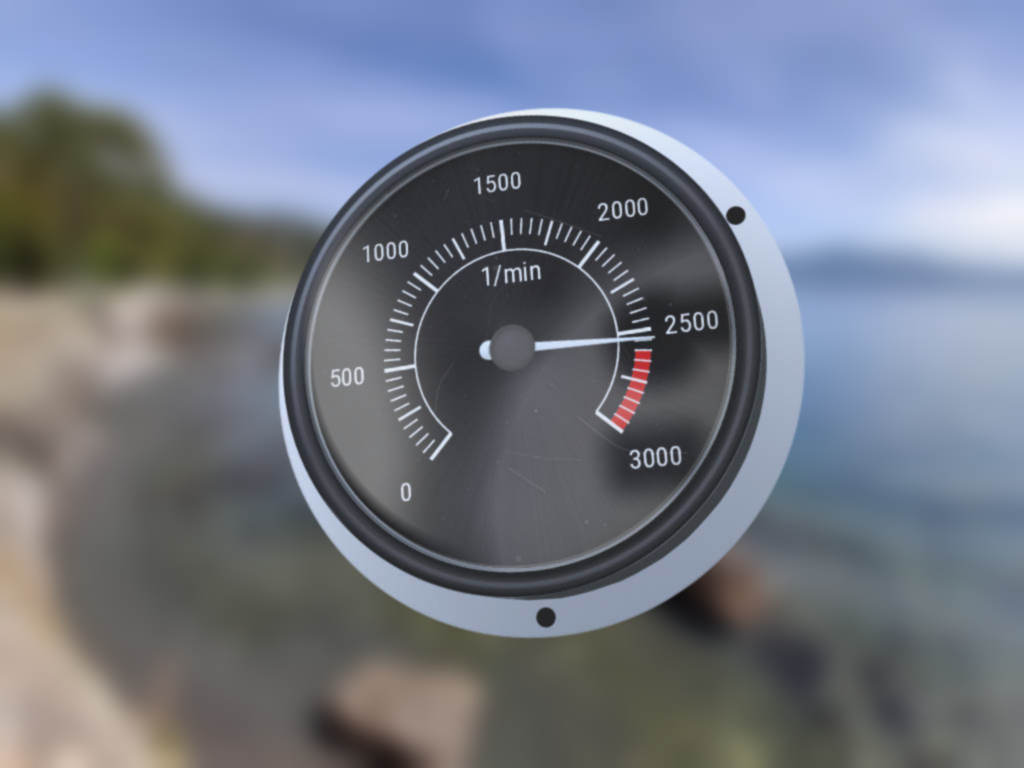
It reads 2550
